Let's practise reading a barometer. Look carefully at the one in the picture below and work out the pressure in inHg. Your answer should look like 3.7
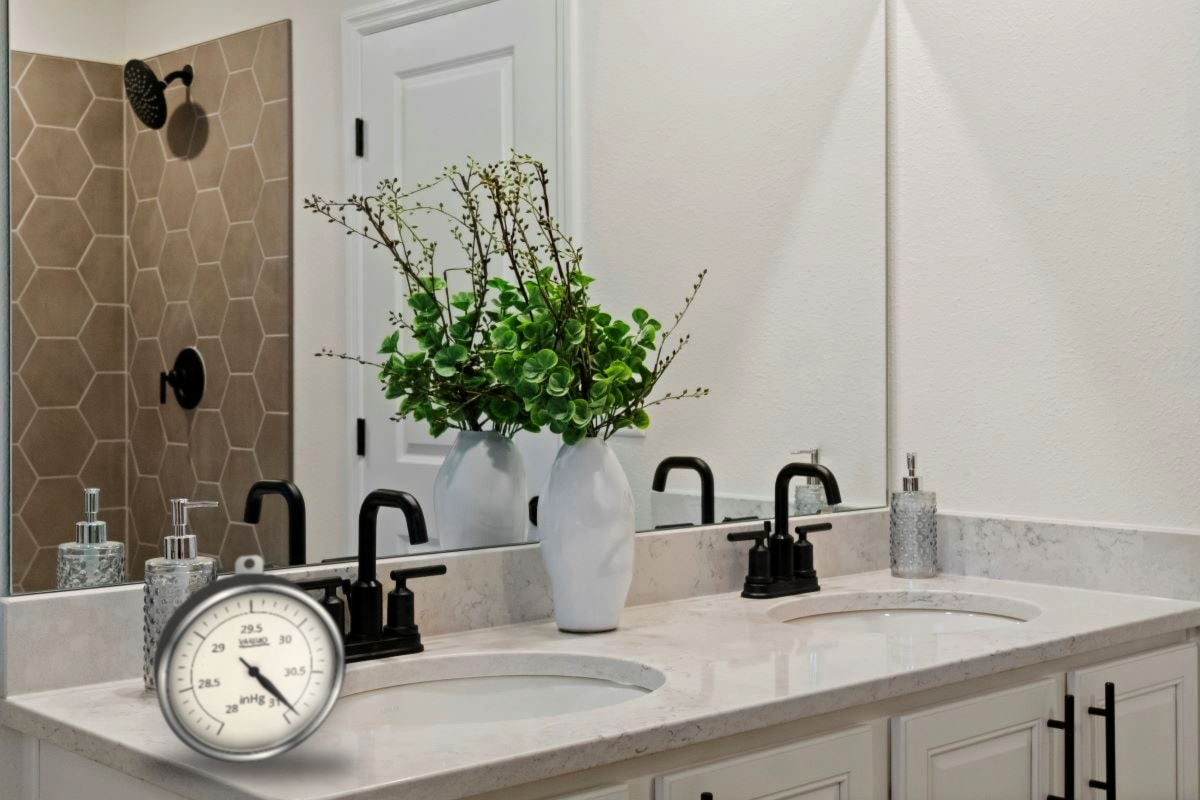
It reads 30.9
